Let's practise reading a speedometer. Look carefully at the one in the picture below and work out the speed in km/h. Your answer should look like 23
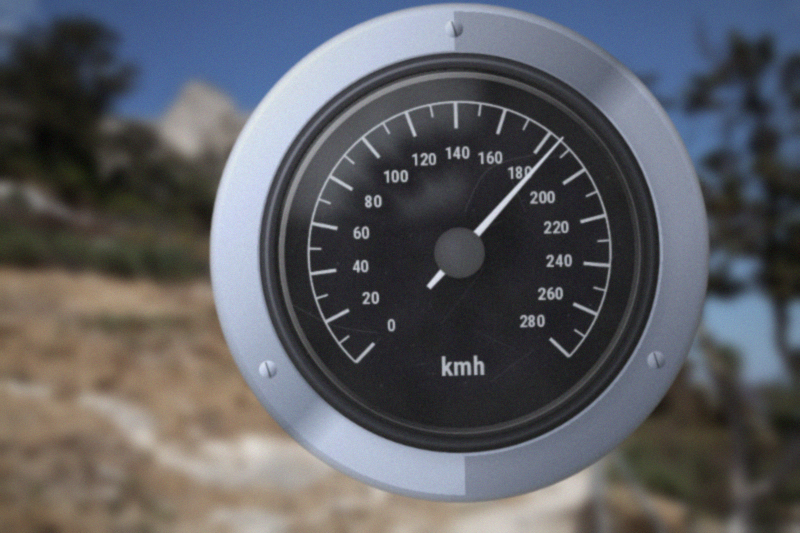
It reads 185
